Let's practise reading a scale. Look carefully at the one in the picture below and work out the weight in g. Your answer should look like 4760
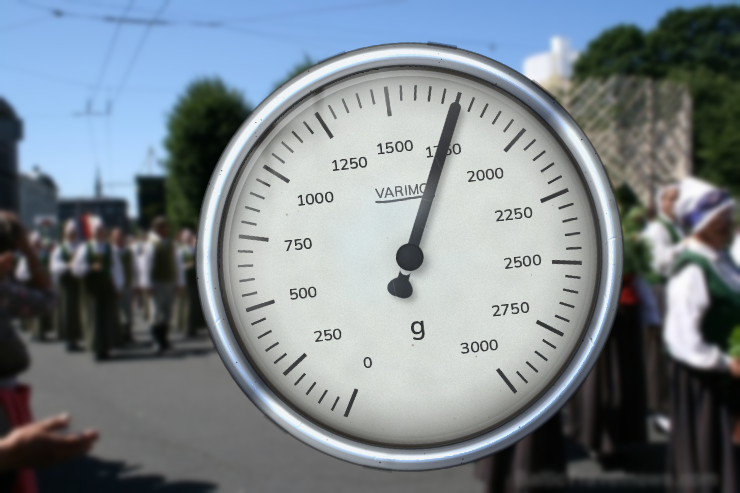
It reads 1750
